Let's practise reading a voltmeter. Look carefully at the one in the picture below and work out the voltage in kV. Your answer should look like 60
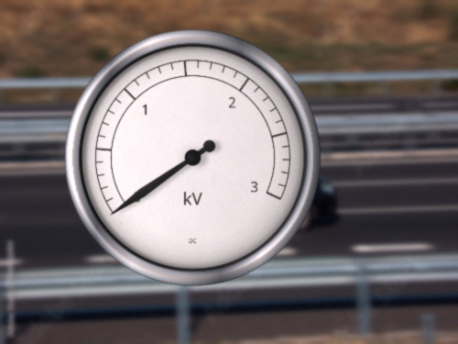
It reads 0
